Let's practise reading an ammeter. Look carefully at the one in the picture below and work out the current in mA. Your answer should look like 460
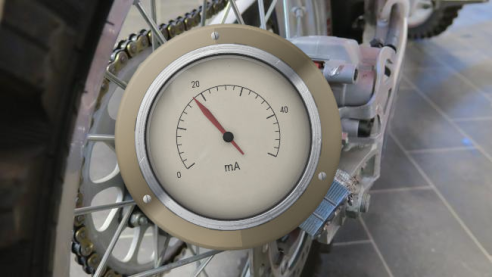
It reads 18
